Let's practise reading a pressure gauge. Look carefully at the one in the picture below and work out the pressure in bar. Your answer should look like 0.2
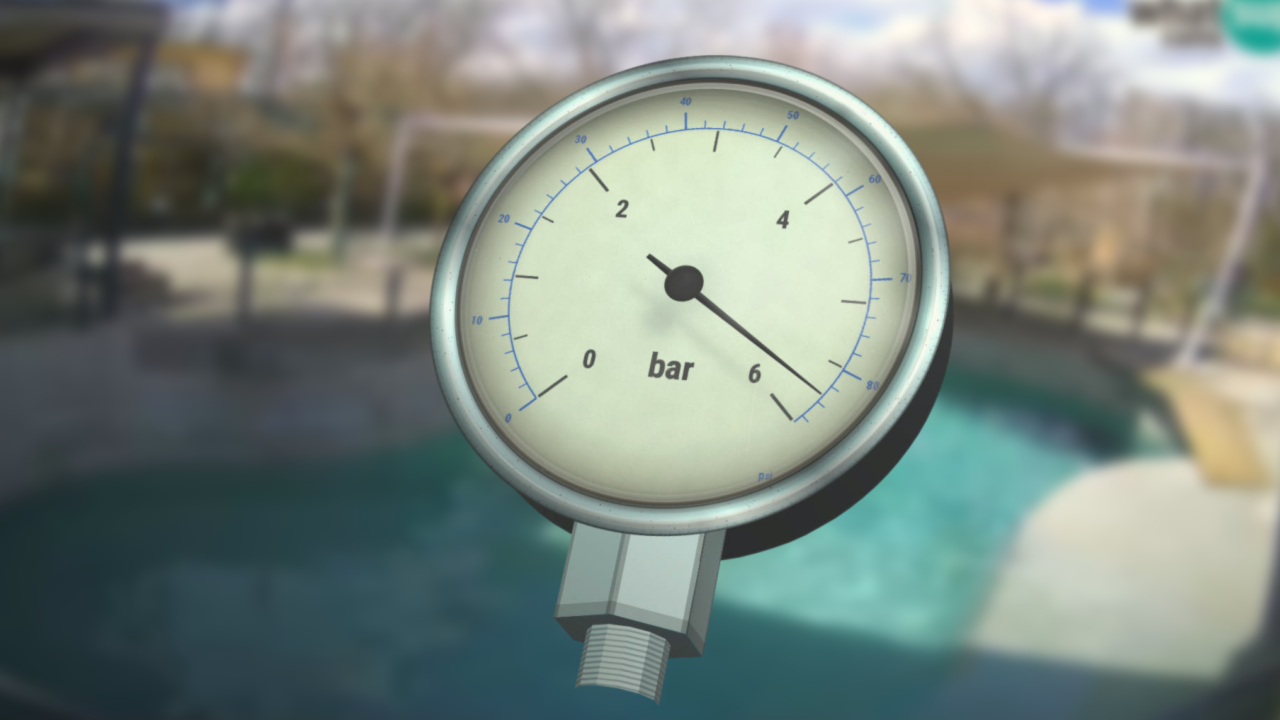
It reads 5.75
